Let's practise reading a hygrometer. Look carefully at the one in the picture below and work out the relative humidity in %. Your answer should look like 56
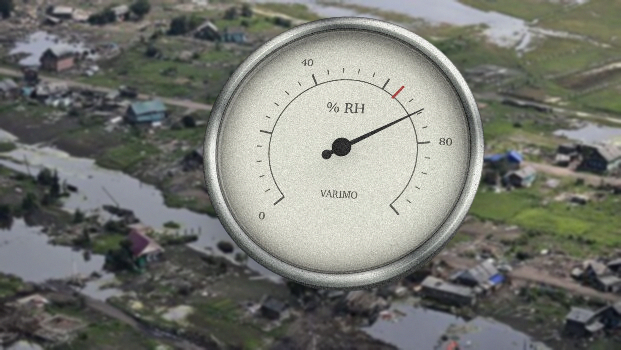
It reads 72
